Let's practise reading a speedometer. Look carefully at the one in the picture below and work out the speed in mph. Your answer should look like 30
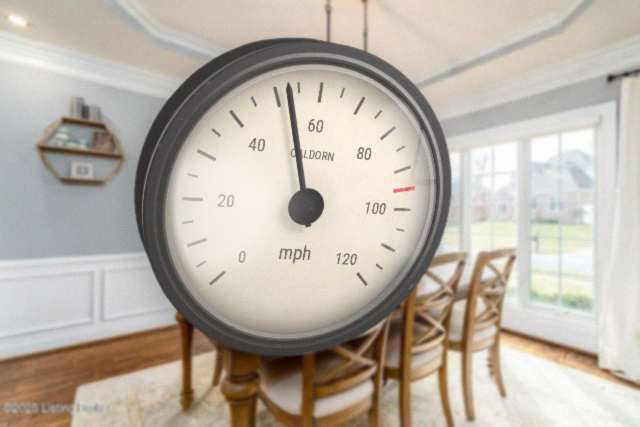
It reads 52.5
